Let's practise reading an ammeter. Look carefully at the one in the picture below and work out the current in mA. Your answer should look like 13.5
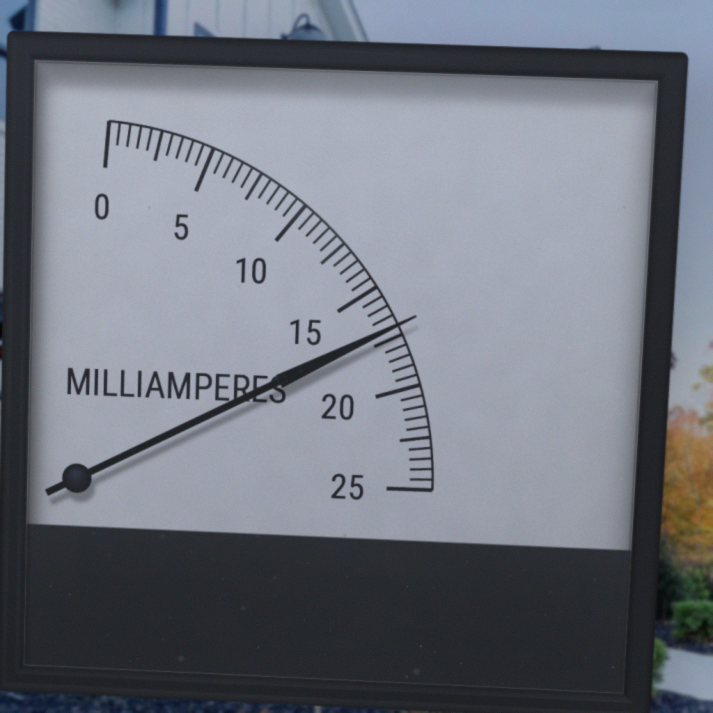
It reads 17
